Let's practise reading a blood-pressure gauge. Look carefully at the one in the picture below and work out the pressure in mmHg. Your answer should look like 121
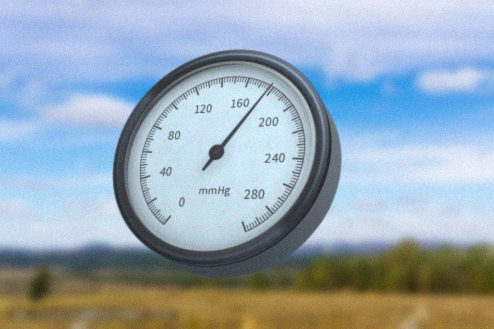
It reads 180
